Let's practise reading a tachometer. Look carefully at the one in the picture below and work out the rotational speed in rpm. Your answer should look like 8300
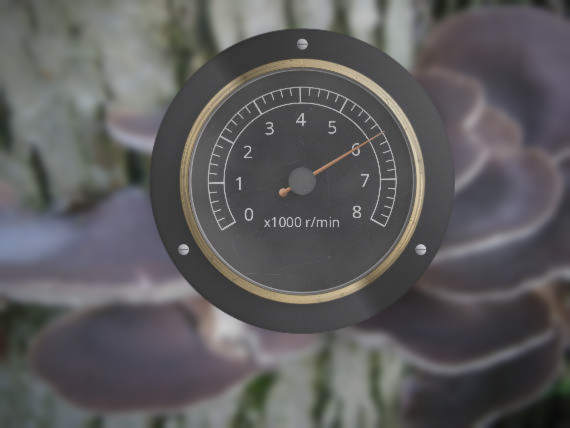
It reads 6000
